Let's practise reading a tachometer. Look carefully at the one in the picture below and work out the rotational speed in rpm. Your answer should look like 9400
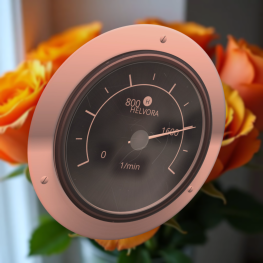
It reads 1600
